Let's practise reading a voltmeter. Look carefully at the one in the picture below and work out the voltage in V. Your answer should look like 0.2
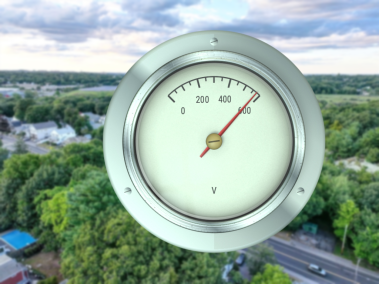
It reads 575
